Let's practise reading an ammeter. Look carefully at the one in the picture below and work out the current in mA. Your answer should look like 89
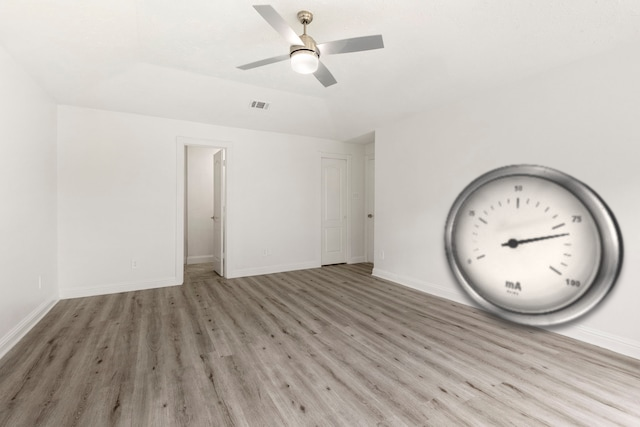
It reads 80
